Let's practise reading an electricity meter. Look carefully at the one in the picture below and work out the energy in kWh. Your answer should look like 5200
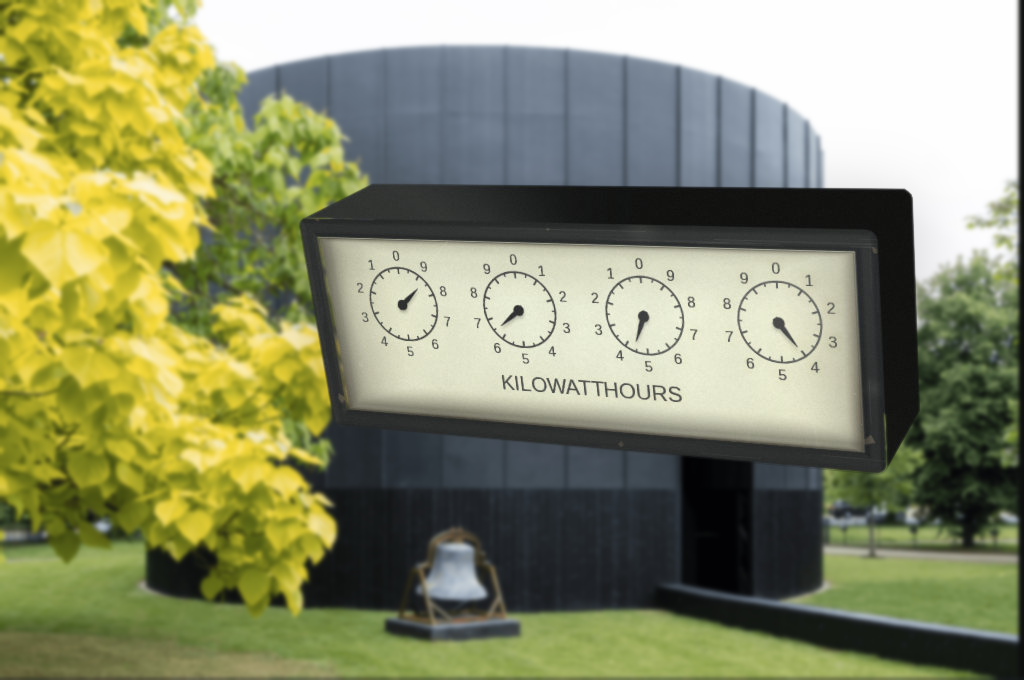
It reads 8644
